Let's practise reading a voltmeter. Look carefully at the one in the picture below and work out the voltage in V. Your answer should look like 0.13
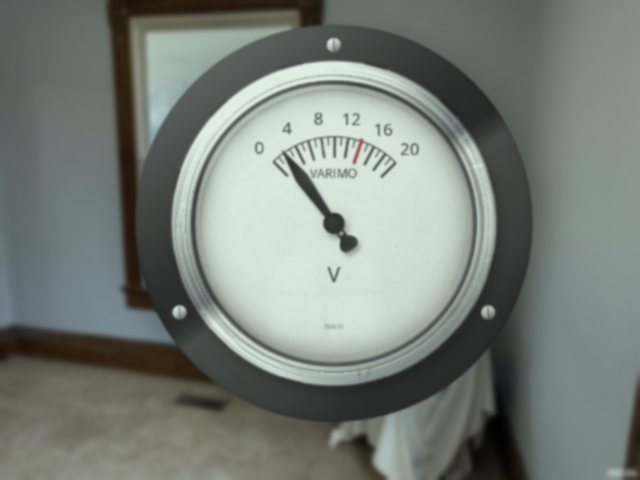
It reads 2
